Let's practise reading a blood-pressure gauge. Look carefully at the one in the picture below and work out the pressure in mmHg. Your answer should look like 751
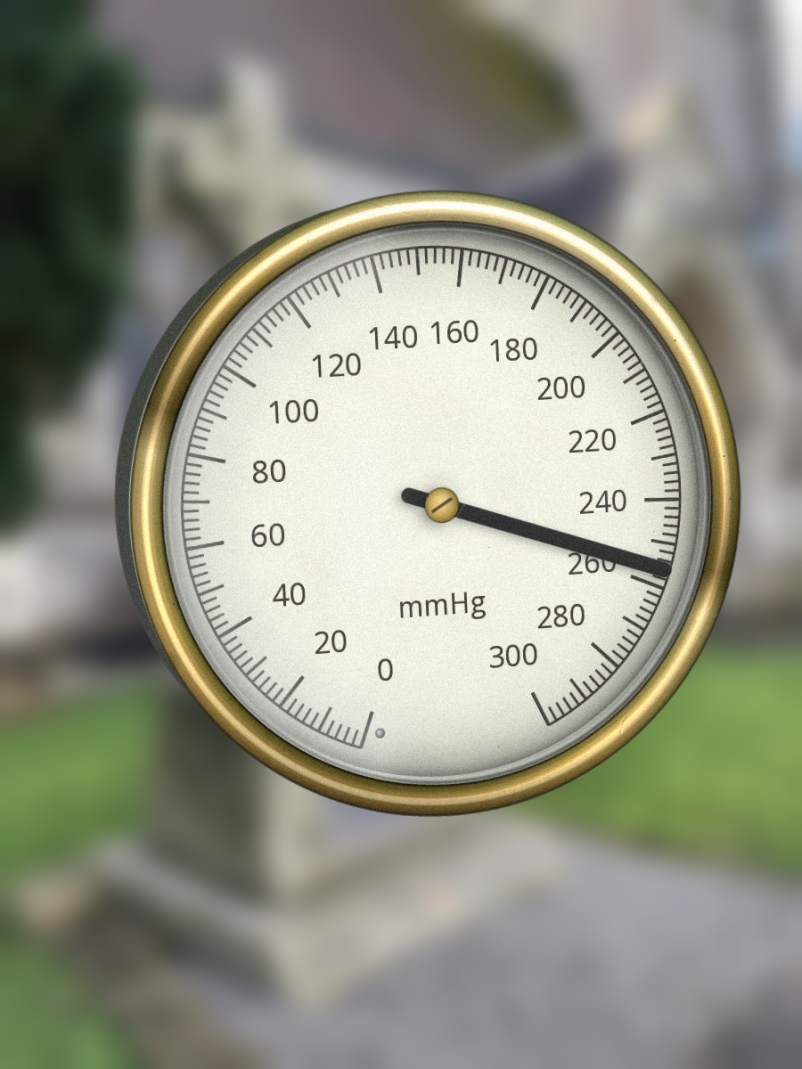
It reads 256
